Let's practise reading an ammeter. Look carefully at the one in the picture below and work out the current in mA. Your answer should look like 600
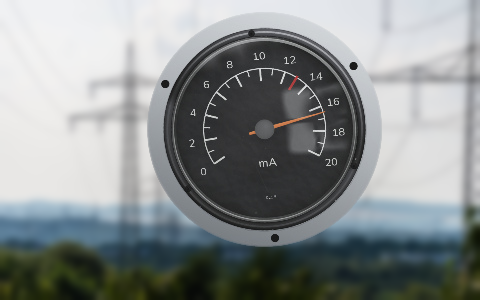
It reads 16.5
